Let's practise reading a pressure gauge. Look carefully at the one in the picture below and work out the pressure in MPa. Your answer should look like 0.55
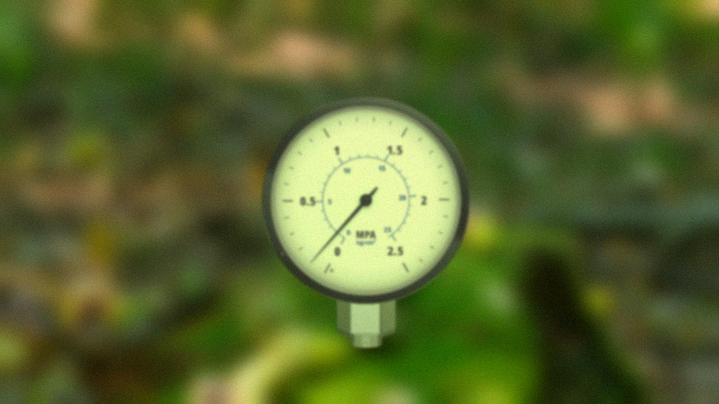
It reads 0.1
